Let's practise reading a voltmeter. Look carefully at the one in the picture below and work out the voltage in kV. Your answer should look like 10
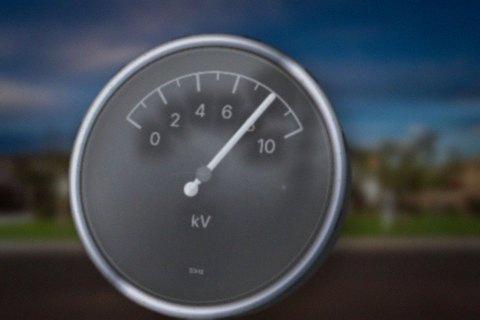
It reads 8
